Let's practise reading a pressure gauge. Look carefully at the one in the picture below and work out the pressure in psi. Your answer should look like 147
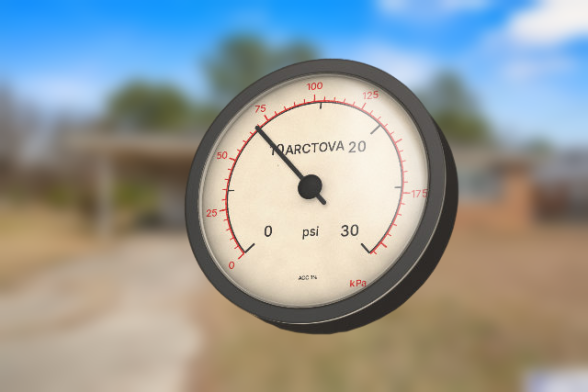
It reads 10
